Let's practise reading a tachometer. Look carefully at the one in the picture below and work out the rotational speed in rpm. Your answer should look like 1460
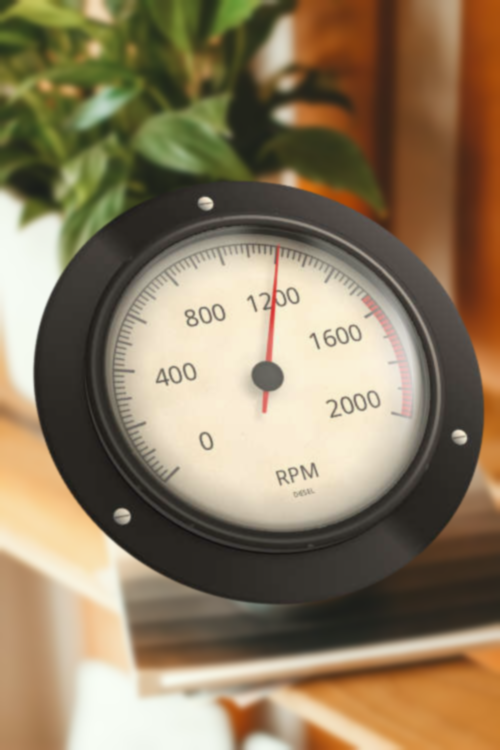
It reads 1200
